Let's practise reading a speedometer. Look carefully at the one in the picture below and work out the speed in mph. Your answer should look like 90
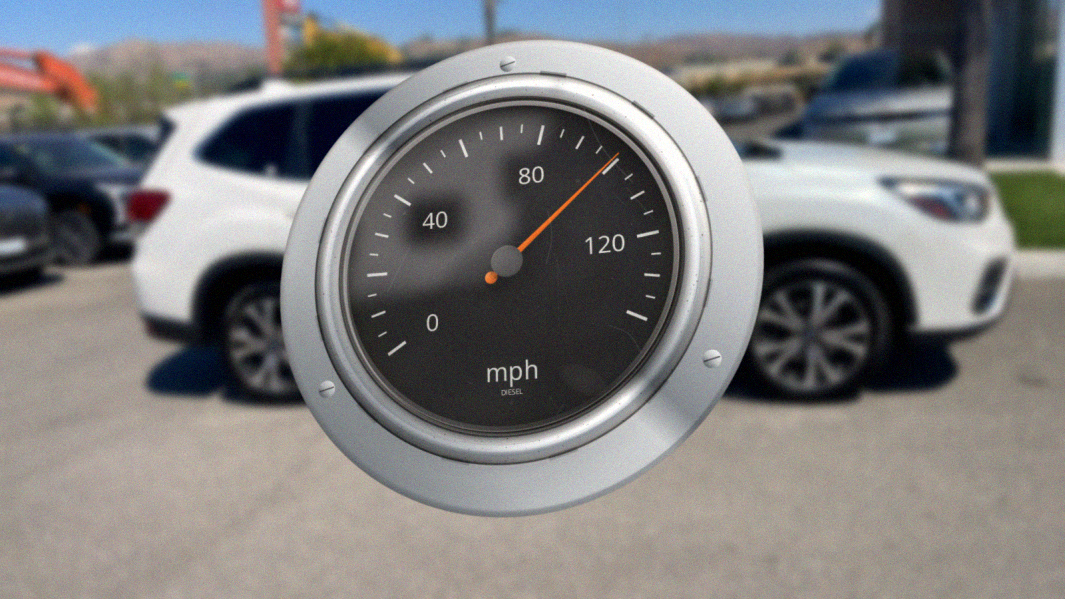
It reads 100
